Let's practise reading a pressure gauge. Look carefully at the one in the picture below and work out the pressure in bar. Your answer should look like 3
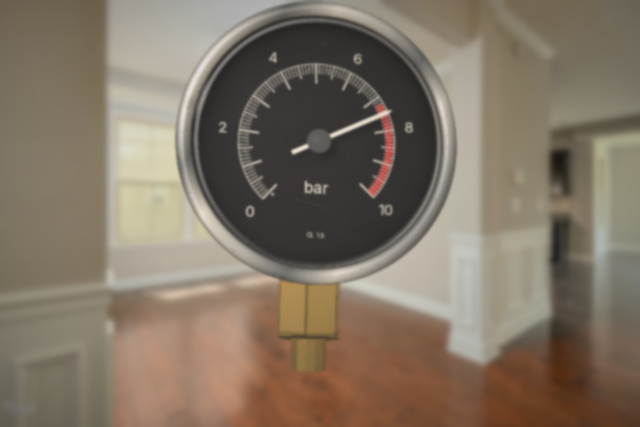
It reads 7.5
